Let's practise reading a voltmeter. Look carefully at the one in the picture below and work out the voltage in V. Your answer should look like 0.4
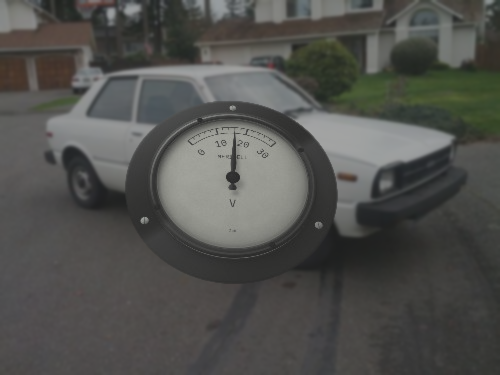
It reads 16
